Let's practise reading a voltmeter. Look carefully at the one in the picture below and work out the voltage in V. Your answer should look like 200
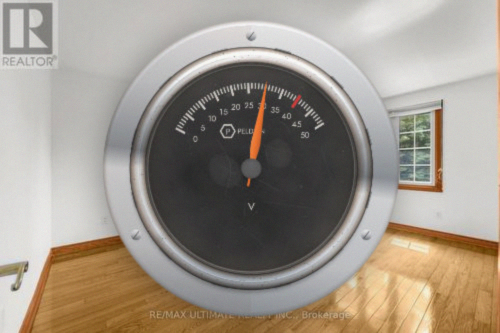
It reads 30
